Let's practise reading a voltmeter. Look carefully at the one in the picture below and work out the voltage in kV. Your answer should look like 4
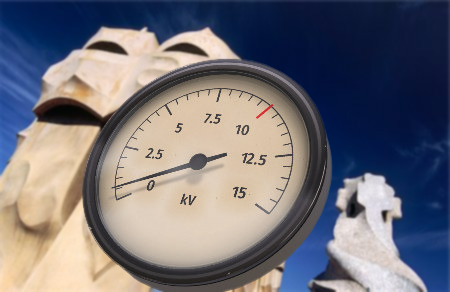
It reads 0.5
